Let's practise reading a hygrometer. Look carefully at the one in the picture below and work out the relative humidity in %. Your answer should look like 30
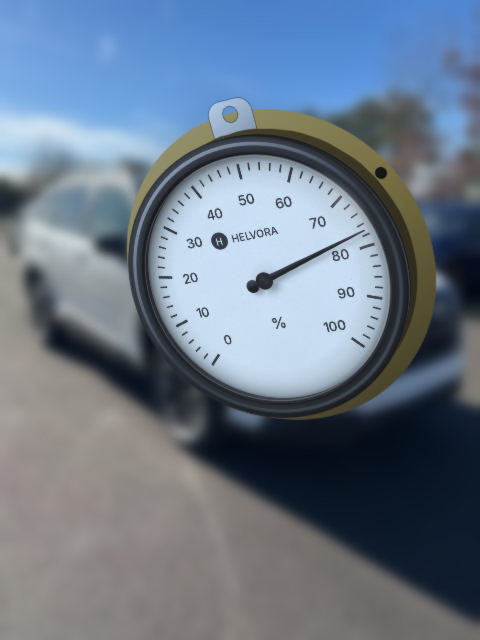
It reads 77
